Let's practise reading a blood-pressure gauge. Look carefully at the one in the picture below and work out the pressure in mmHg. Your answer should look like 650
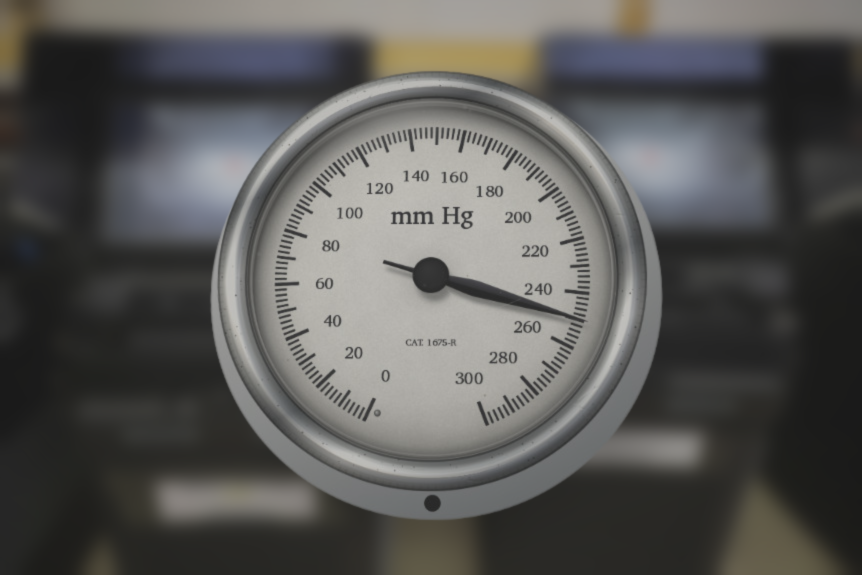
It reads 250
